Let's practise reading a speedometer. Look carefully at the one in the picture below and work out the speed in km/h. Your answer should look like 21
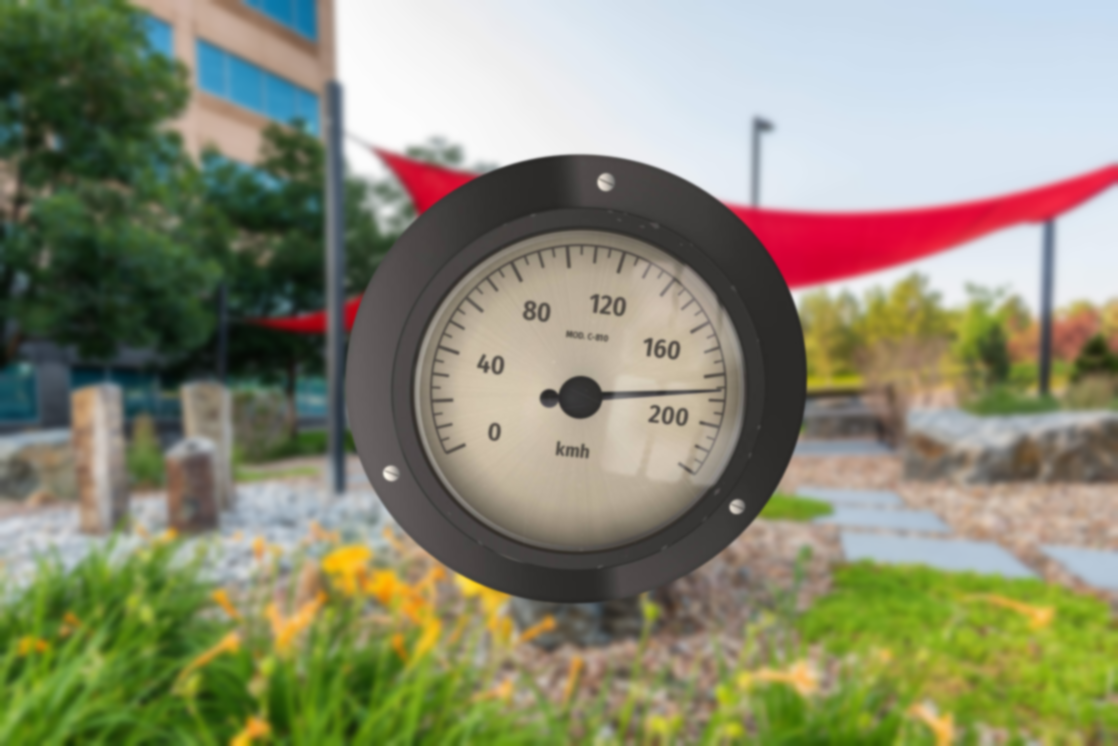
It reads 185
